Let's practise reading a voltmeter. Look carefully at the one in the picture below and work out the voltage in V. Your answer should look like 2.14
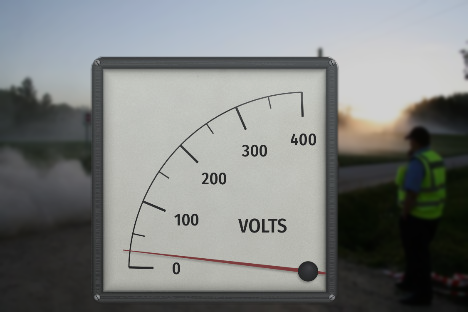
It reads 25
